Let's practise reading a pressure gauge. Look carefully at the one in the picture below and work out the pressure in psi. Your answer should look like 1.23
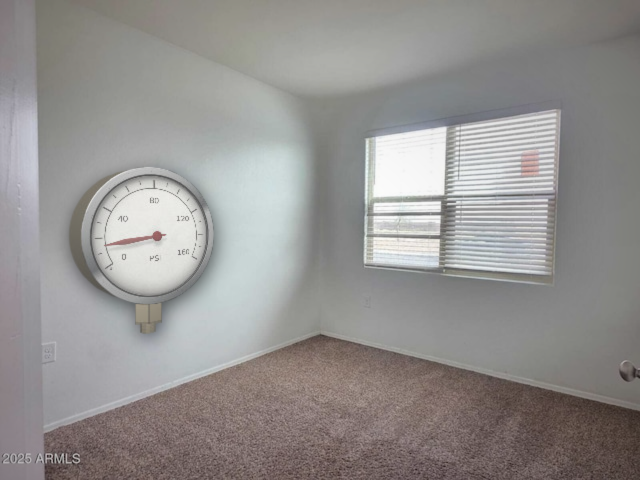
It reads 15
